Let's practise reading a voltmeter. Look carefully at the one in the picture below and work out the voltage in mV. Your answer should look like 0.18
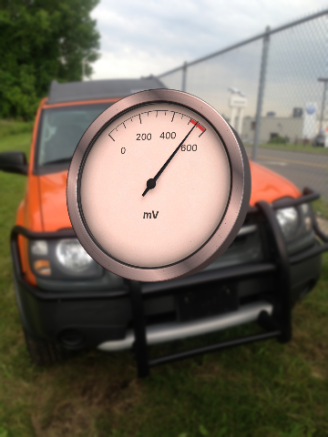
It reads 550
